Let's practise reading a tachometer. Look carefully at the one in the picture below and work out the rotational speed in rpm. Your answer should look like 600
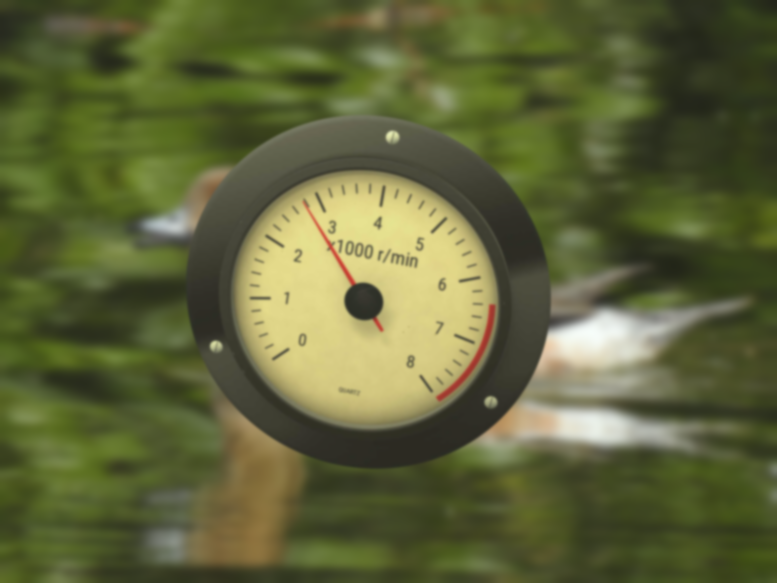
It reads 2800
